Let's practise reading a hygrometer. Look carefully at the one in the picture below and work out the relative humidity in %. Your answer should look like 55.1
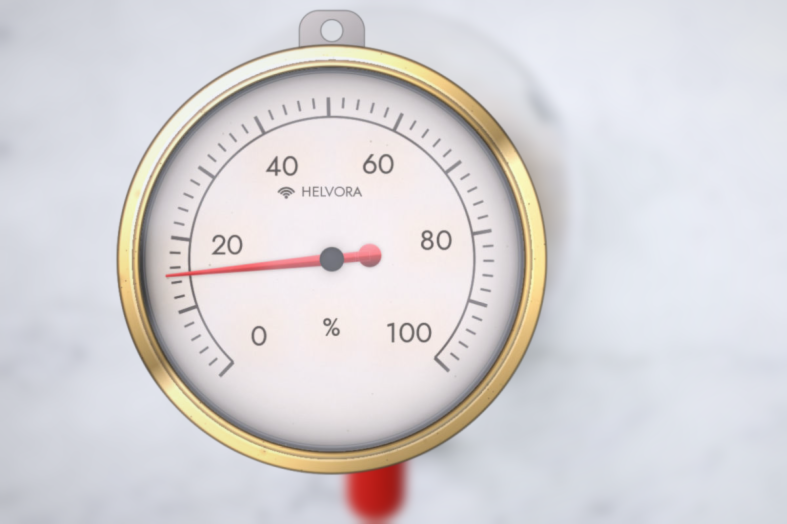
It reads 15
